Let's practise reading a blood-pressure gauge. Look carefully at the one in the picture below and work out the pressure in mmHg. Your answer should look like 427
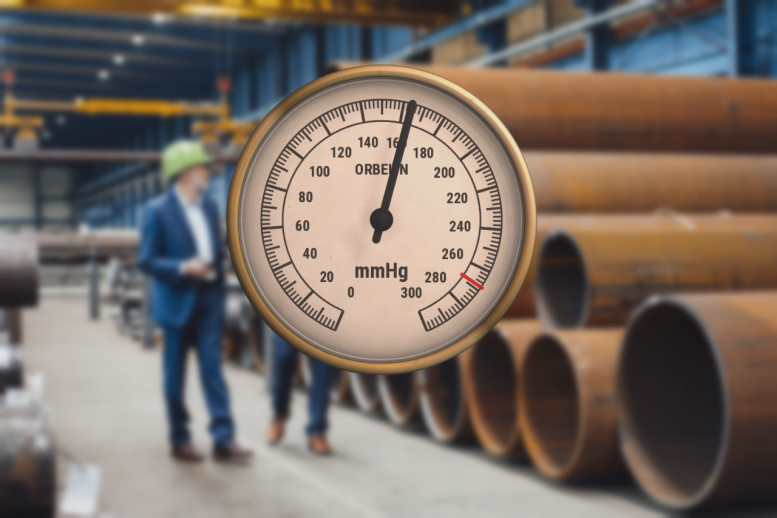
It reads 164
